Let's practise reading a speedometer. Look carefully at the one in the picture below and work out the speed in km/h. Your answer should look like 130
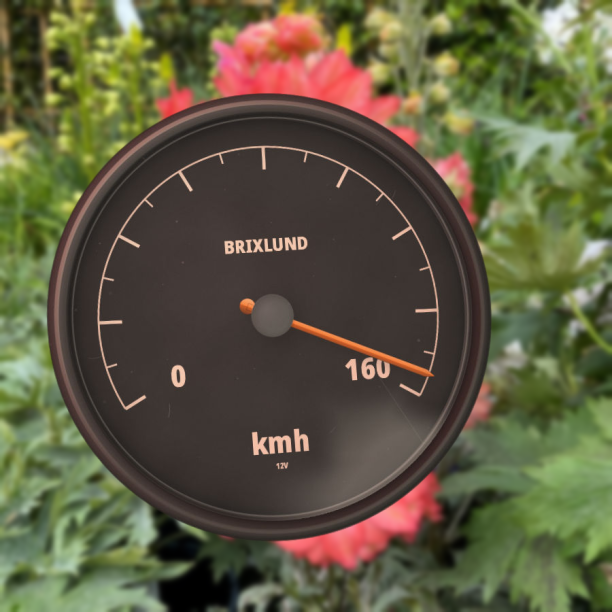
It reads 155
